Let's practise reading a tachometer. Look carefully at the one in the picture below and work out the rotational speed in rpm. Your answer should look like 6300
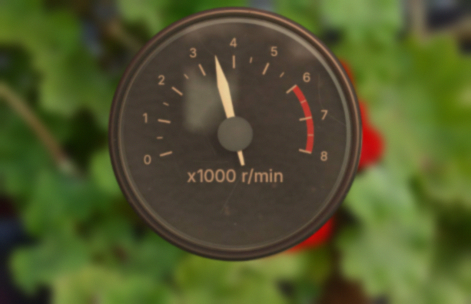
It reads 3500
